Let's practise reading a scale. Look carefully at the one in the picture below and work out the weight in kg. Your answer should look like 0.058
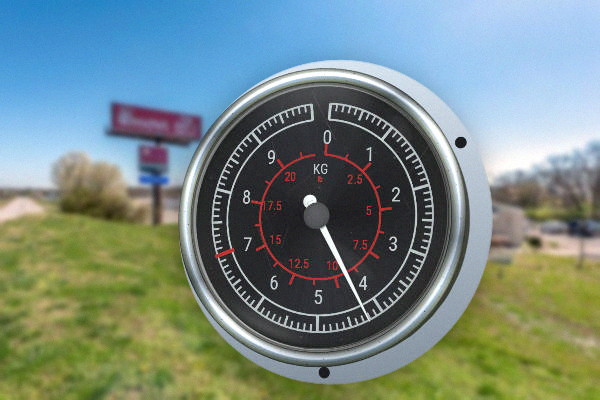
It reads 4.2
